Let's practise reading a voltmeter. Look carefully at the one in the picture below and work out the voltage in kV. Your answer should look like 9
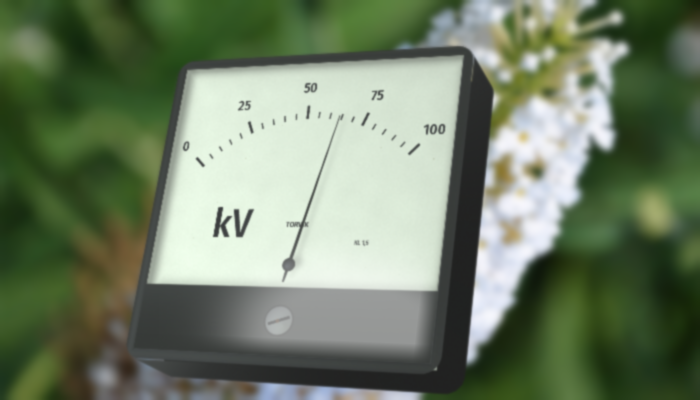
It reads 65
